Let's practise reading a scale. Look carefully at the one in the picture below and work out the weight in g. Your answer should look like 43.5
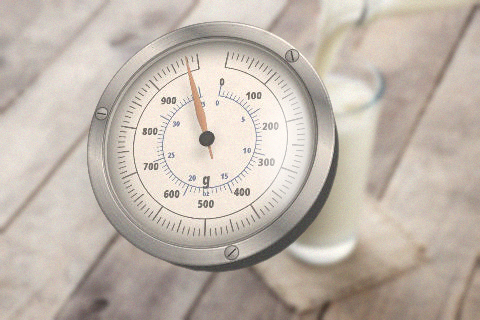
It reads 980
